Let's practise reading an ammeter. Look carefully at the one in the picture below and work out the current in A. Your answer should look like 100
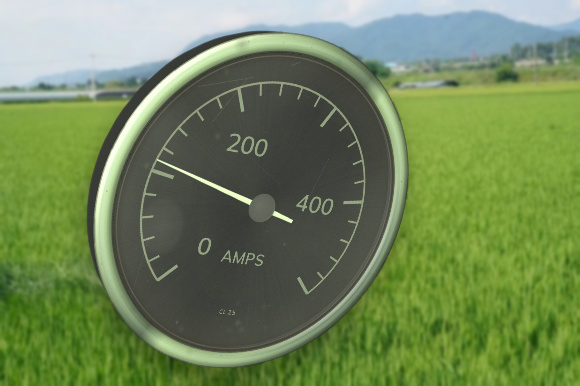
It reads 110
